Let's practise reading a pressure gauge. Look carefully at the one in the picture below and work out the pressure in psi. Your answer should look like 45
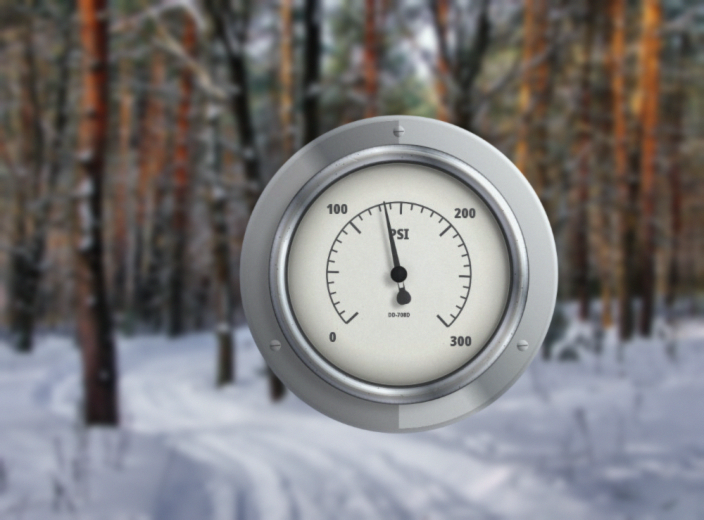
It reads 135
